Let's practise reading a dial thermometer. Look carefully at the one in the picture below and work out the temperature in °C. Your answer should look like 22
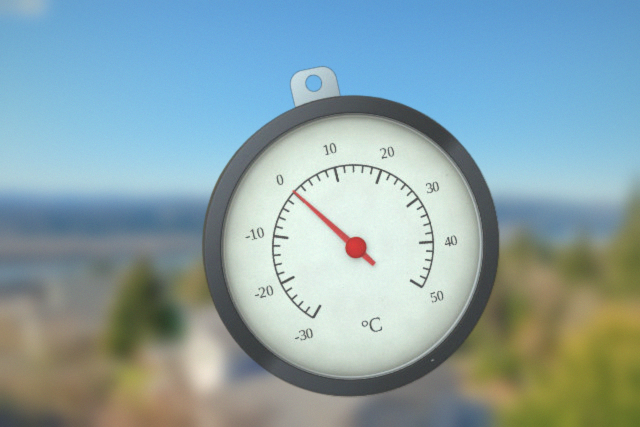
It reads 0
